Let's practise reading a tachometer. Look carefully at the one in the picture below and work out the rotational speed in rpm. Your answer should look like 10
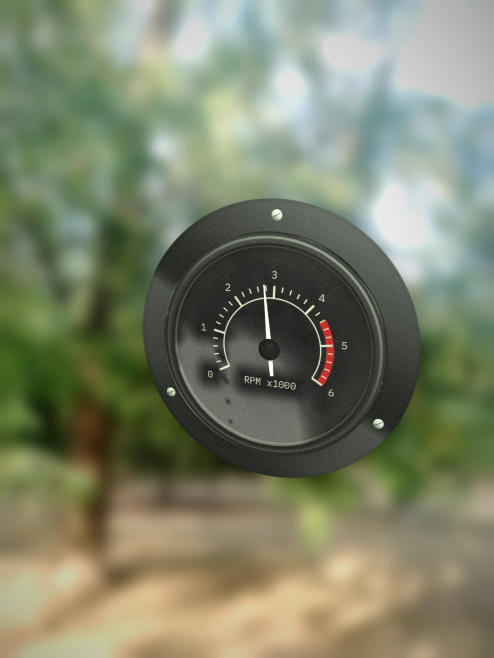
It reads 2800
